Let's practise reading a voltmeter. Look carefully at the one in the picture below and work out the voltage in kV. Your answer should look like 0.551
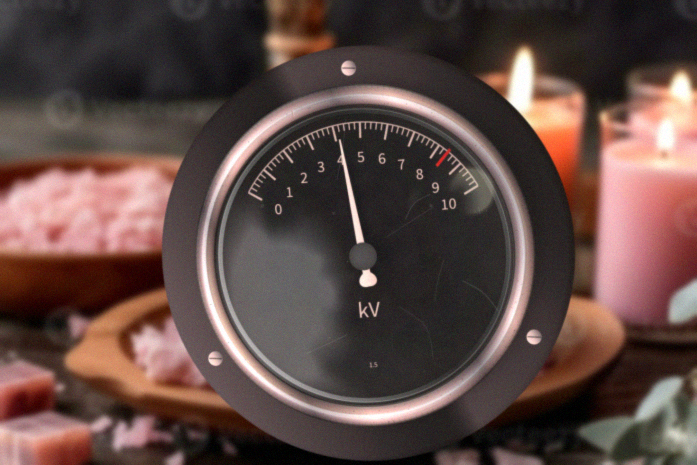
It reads 4.2
